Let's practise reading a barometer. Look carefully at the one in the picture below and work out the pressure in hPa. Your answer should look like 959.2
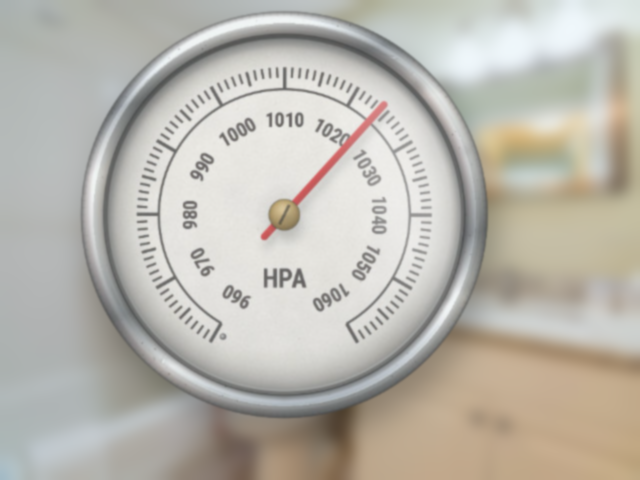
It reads 1024
